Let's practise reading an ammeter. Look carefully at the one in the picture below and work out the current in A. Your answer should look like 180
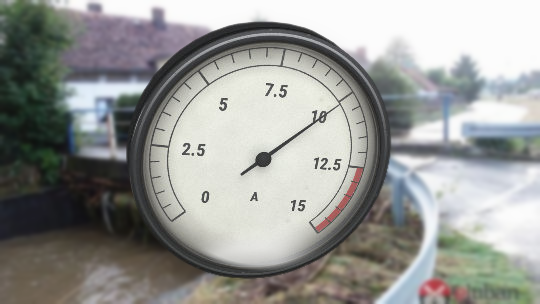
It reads 10
